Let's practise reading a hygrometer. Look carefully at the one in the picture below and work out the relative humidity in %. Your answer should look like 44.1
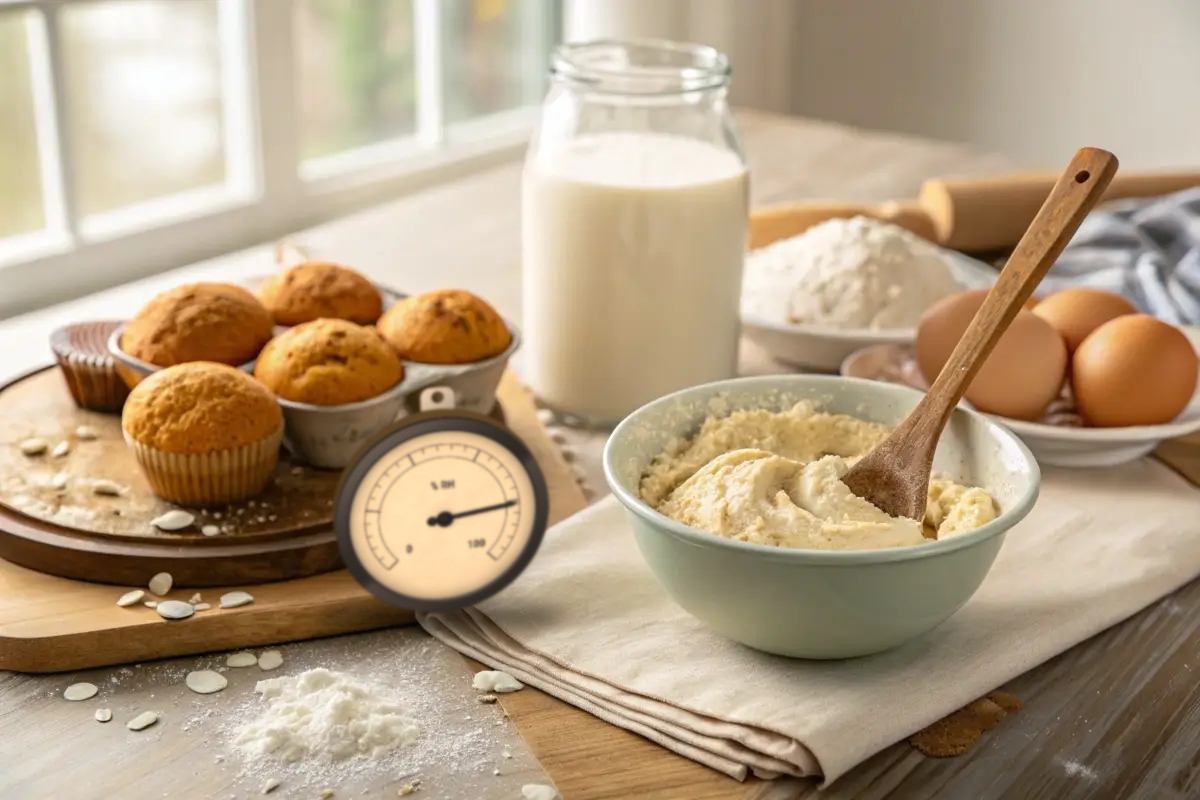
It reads 80
